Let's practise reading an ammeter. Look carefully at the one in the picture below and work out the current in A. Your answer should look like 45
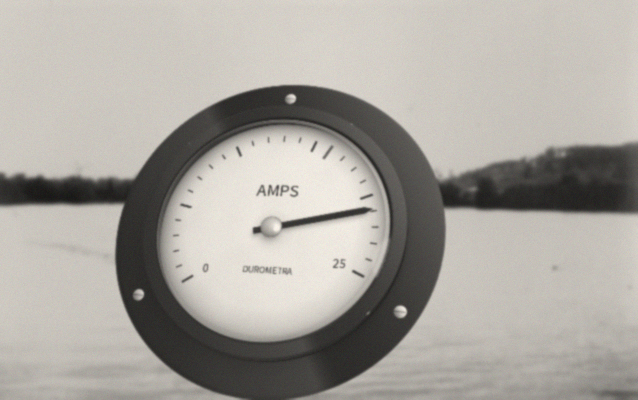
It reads 21
